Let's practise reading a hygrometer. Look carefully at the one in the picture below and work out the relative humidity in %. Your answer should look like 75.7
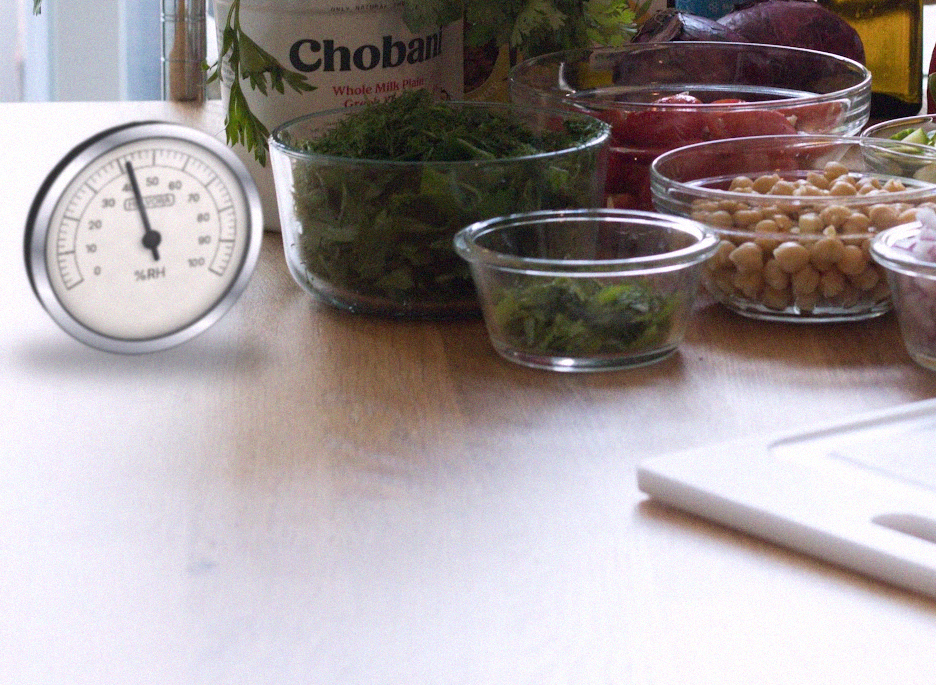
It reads 42
